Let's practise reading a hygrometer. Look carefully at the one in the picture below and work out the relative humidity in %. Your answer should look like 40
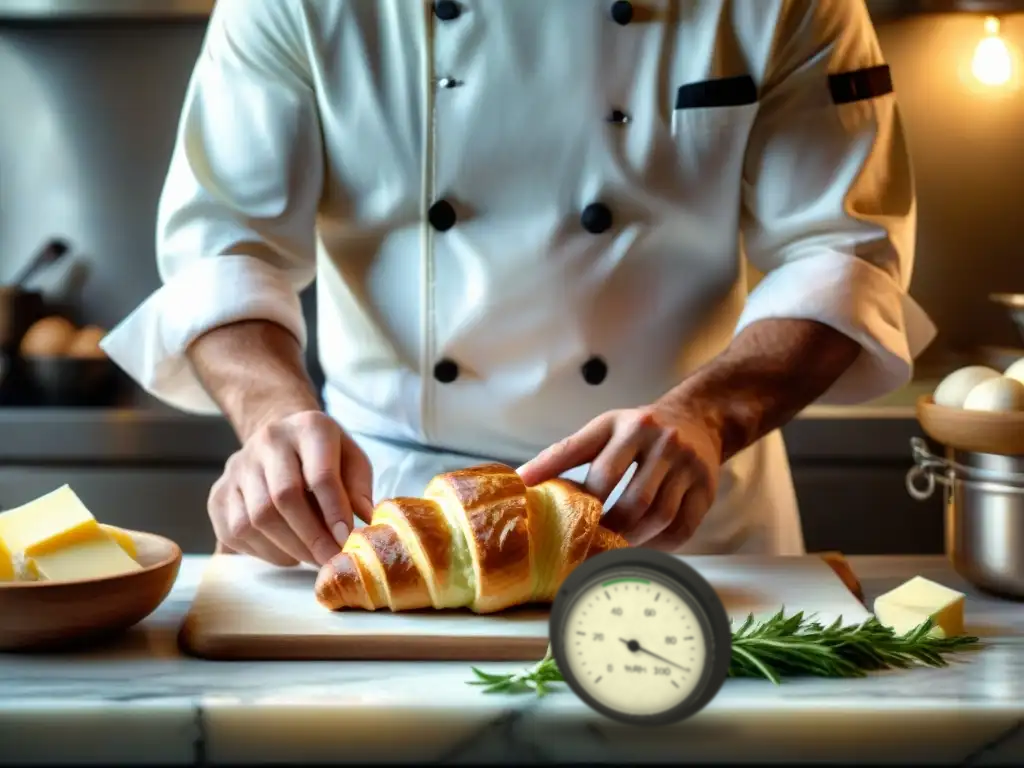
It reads 92
